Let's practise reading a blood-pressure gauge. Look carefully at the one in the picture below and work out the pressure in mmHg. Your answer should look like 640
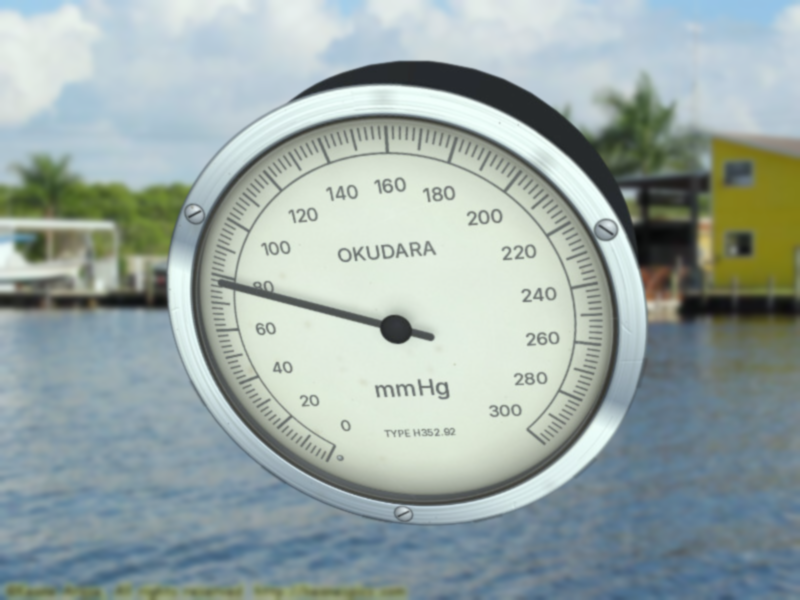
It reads 80
